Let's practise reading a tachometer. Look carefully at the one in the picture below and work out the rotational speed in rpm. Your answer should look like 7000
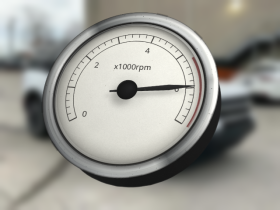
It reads 6000
